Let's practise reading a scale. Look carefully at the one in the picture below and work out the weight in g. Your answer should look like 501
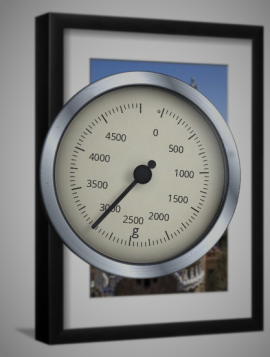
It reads 3000
